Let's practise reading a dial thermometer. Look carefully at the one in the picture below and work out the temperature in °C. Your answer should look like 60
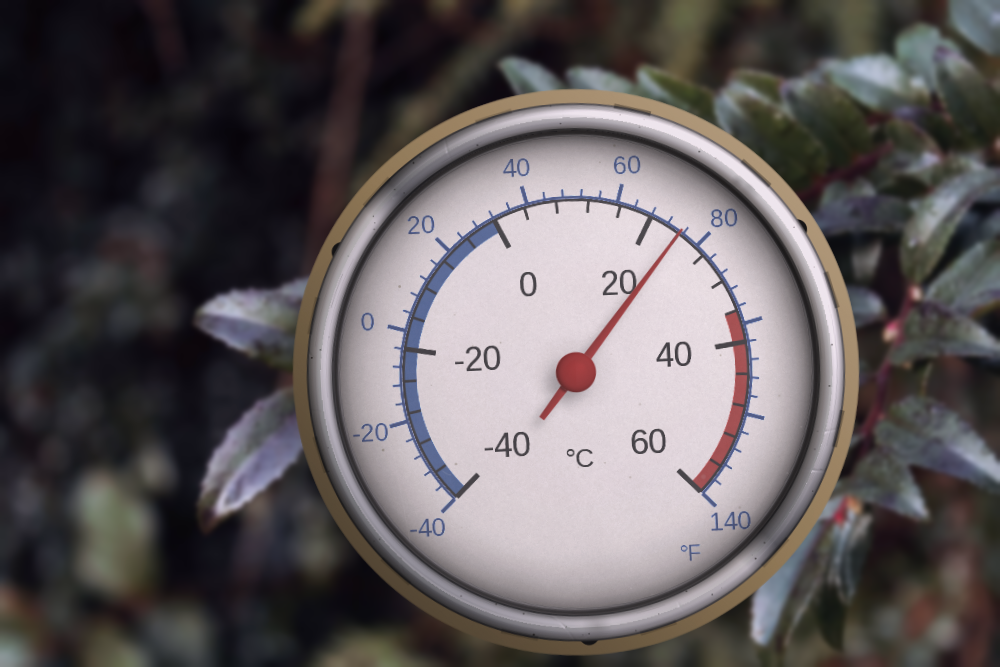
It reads 24
